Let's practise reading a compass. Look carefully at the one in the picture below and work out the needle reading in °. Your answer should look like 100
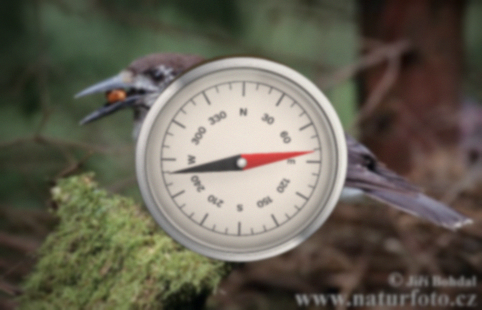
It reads 80
